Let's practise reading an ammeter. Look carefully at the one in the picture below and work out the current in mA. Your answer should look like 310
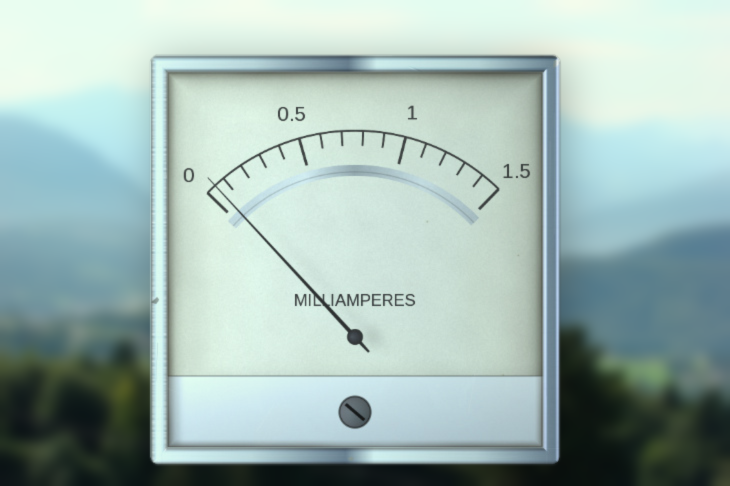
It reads 0.05
